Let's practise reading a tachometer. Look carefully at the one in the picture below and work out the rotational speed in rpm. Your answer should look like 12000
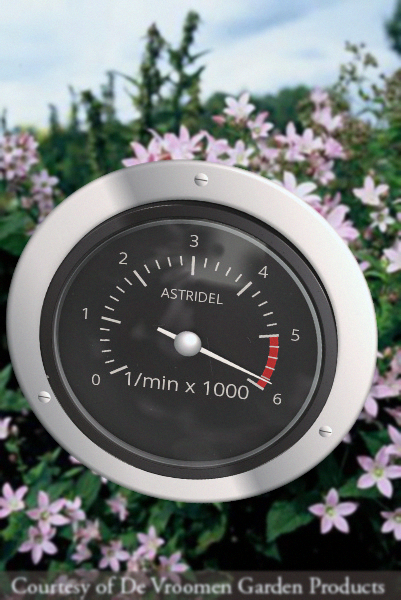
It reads 5800
